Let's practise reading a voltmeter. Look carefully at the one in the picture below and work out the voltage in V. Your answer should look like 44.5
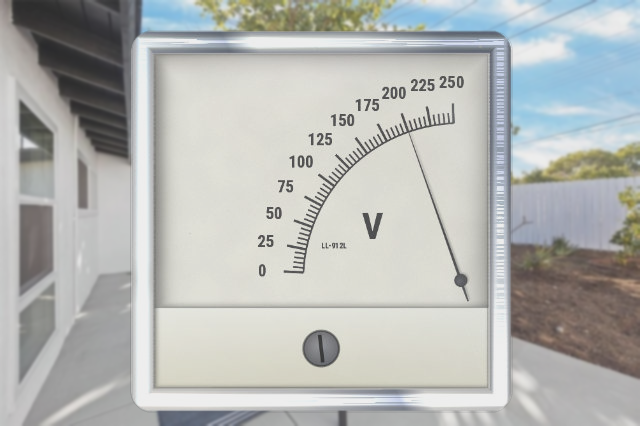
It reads 200
